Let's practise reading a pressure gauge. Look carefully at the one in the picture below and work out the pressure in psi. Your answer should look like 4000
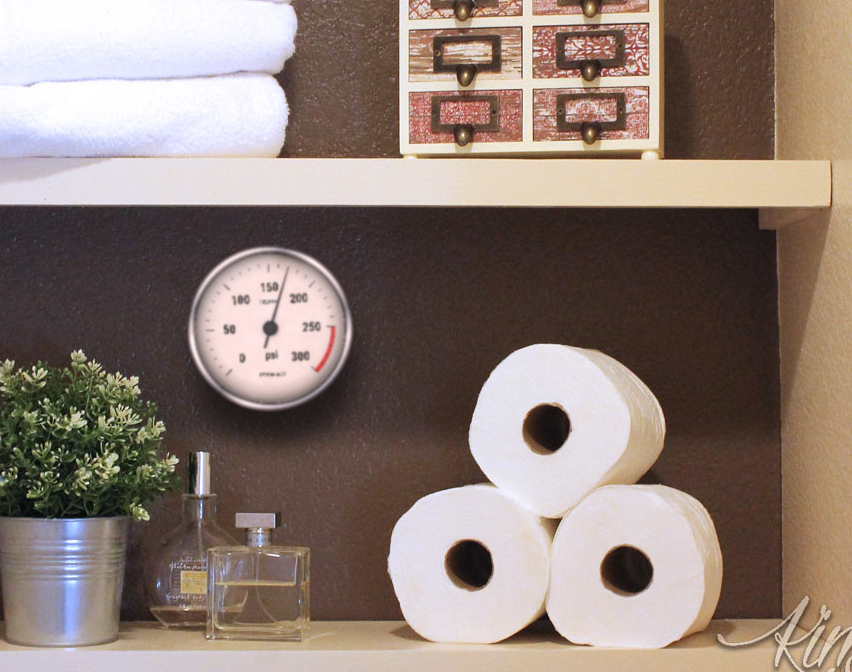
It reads 170
